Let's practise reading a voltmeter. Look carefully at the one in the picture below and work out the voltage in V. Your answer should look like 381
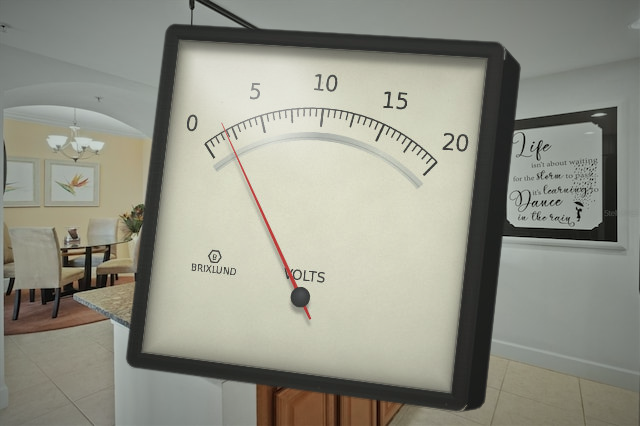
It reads 2
